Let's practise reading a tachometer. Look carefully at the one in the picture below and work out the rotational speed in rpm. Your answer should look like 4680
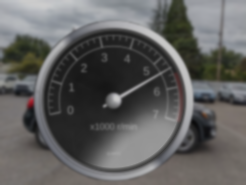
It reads 5400
